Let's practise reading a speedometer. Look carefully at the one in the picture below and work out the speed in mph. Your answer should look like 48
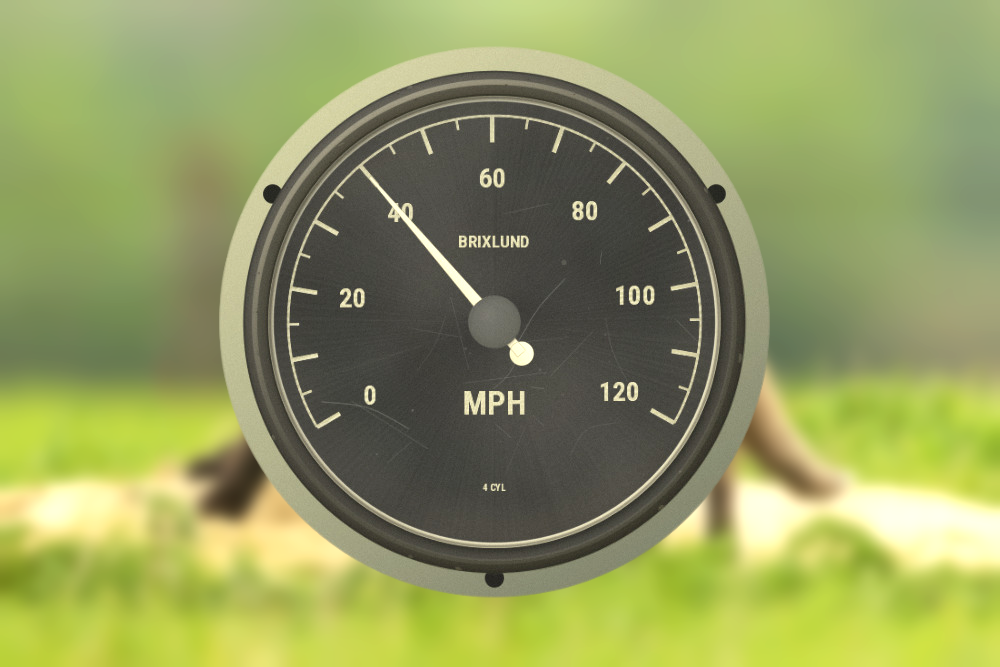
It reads 40
